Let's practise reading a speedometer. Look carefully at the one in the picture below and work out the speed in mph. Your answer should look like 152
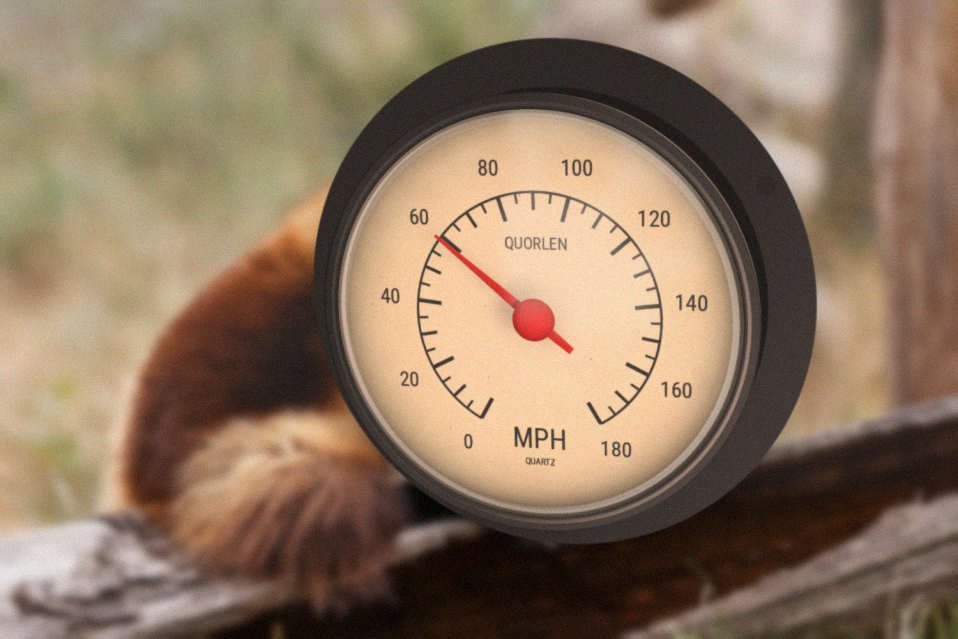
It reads 60
